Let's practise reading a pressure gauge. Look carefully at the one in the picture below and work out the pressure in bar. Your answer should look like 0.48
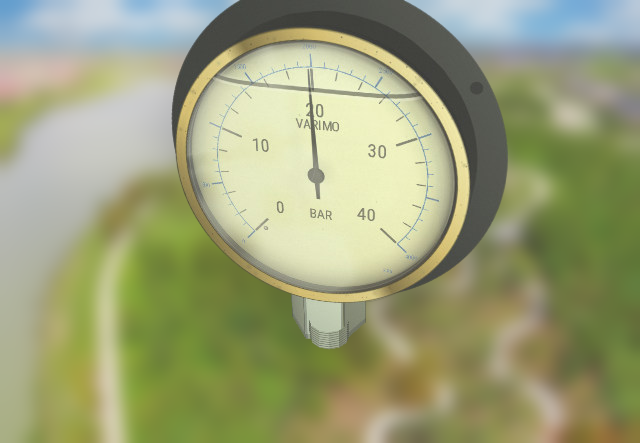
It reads 20
